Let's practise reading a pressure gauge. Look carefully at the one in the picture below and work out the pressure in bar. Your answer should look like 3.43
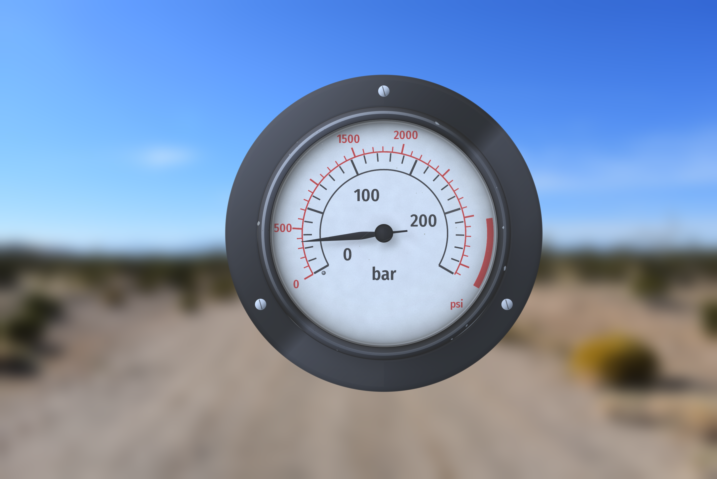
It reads 25
